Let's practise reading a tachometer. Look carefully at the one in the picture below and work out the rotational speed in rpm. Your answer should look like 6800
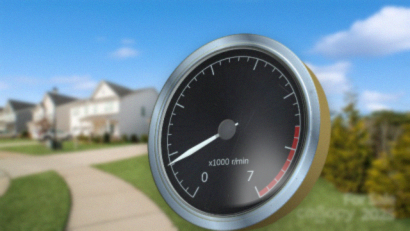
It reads 800
